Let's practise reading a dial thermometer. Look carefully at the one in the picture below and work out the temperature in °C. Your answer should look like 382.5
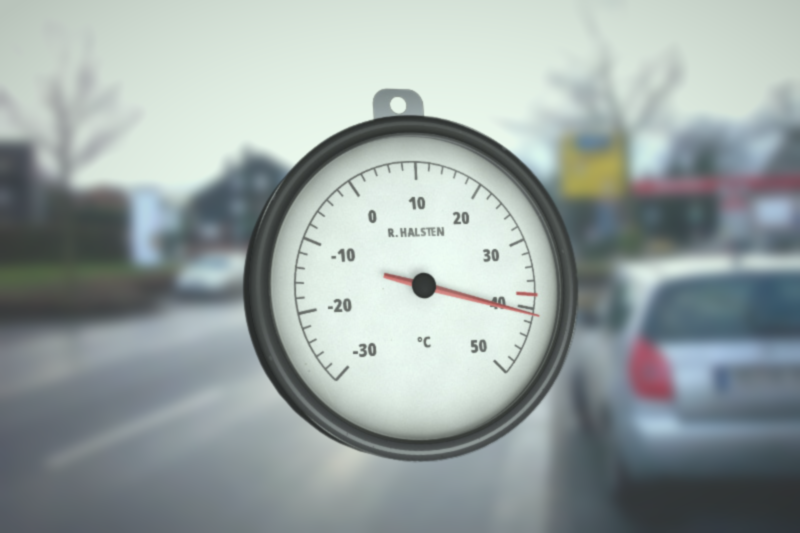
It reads 41
